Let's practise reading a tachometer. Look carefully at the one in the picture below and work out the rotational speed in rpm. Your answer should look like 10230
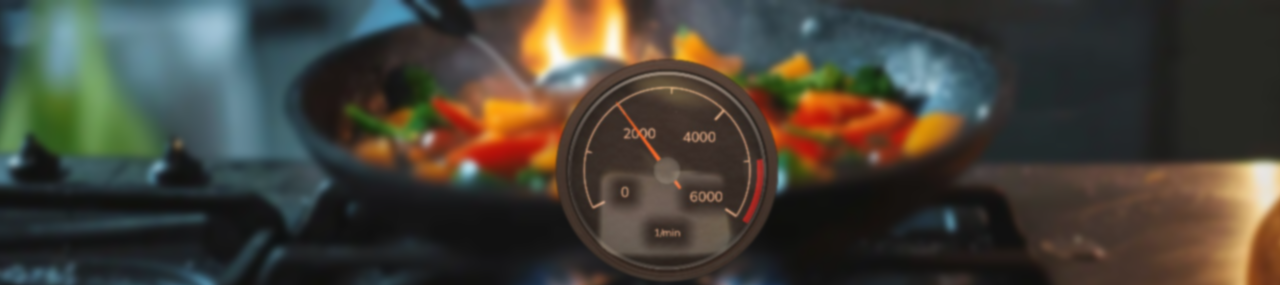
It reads 2000
